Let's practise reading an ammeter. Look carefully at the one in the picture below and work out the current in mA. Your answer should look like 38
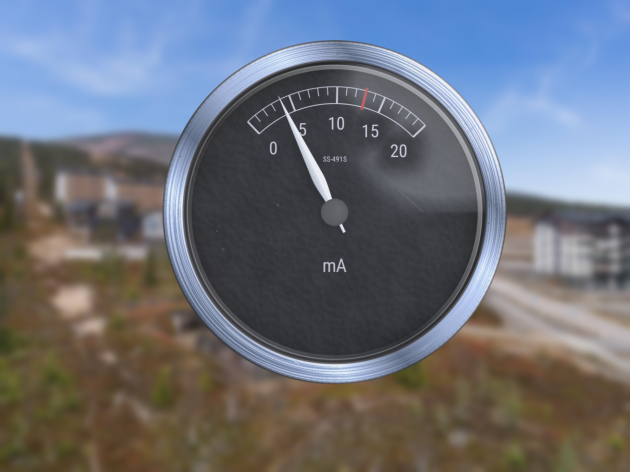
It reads 4
